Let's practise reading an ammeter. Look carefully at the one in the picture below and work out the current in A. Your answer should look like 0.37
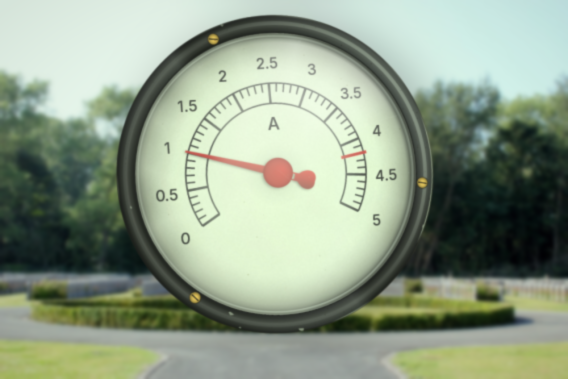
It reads 1
